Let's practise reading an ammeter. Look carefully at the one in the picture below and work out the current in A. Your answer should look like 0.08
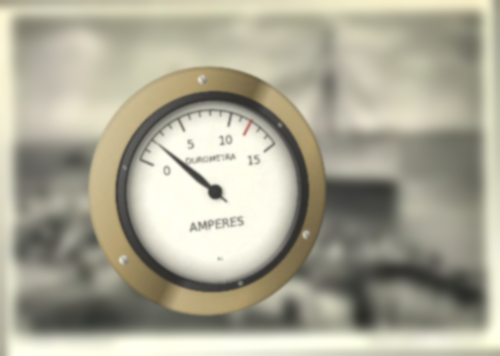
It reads 2
